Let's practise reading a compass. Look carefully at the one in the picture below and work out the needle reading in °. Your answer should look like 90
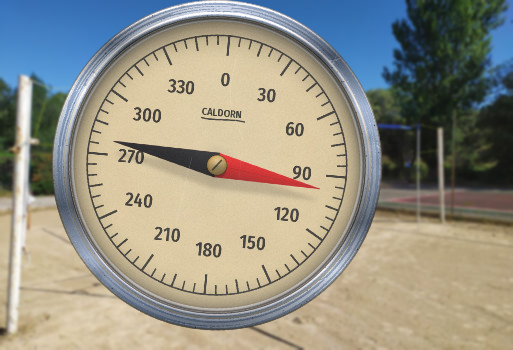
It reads 97.5
